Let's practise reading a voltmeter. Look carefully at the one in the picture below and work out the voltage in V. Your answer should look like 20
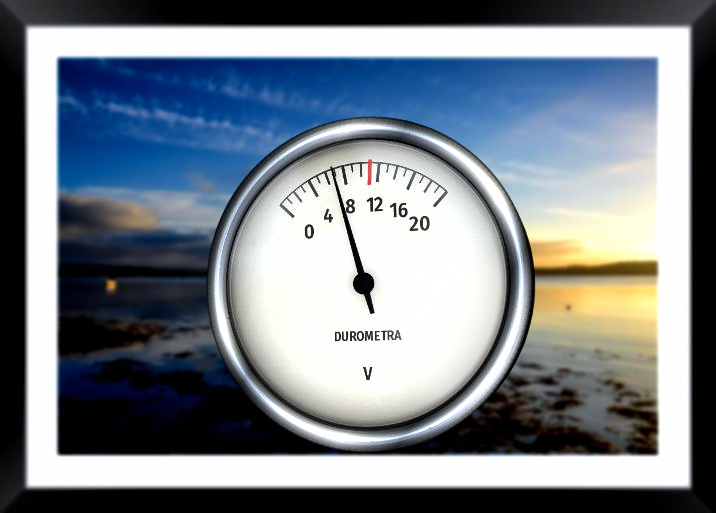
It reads 7
